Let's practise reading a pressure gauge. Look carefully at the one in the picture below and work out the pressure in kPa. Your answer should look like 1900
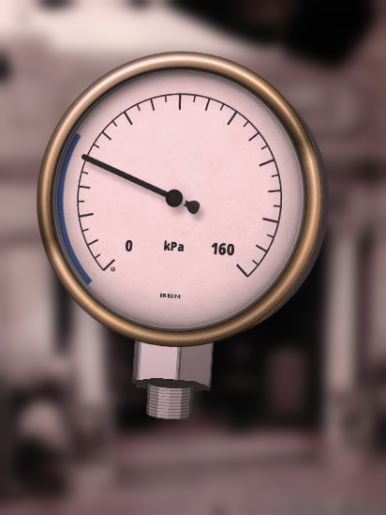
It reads 40
